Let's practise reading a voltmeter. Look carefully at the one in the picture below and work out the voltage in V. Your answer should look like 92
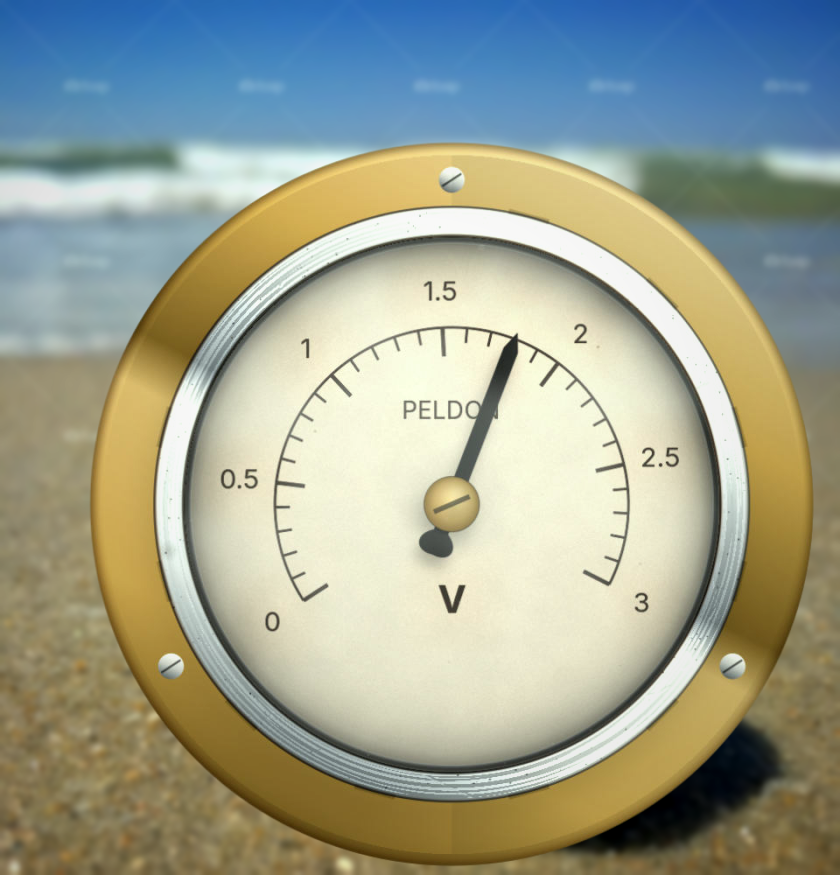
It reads 1.8
